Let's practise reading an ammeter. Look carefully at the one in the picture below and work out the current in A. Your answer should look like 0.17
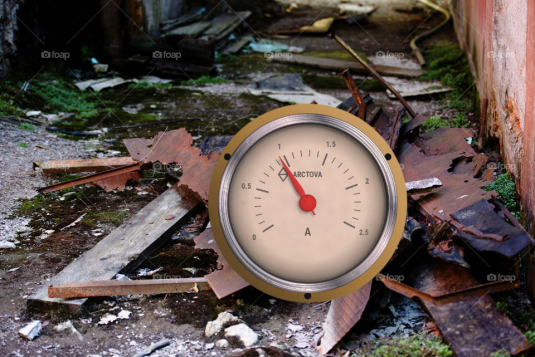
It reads 0.95
